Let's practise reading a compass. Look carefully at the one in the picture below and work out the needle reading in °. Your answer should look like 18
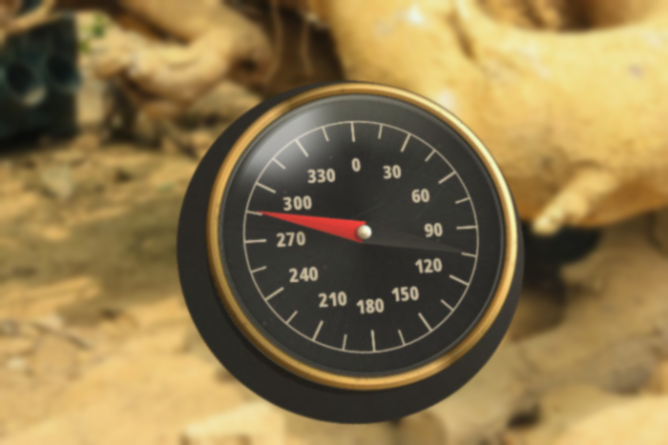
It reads 285
